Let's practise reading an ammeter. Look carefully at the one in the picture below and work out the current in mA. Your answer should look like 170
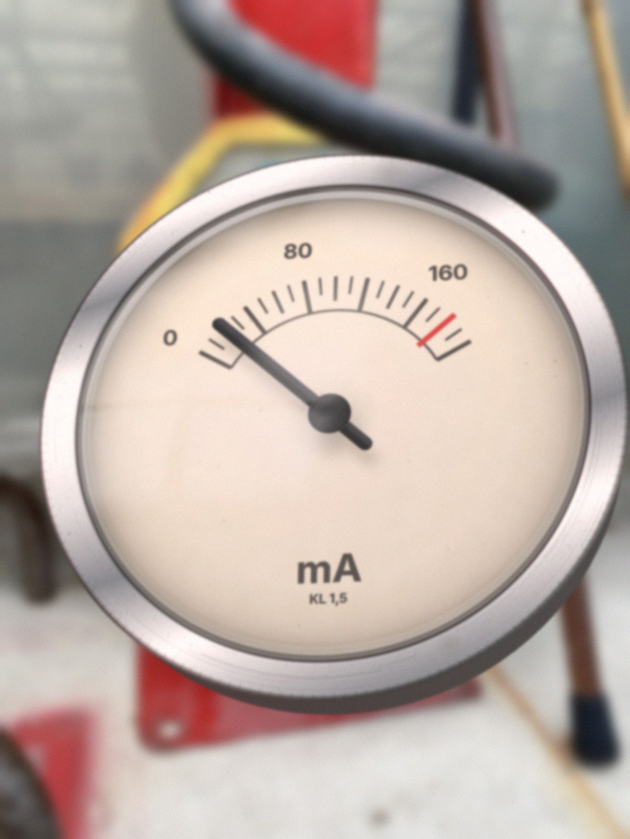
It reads 20
